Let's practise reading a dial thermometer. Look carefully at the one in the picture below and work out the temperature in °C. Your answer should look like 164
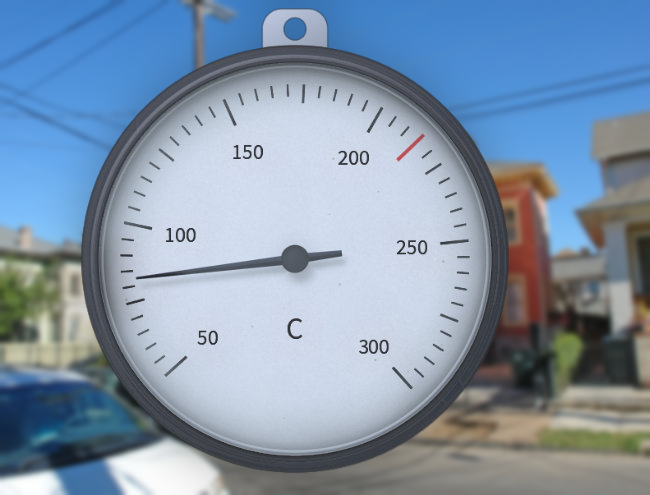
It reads 82.5
